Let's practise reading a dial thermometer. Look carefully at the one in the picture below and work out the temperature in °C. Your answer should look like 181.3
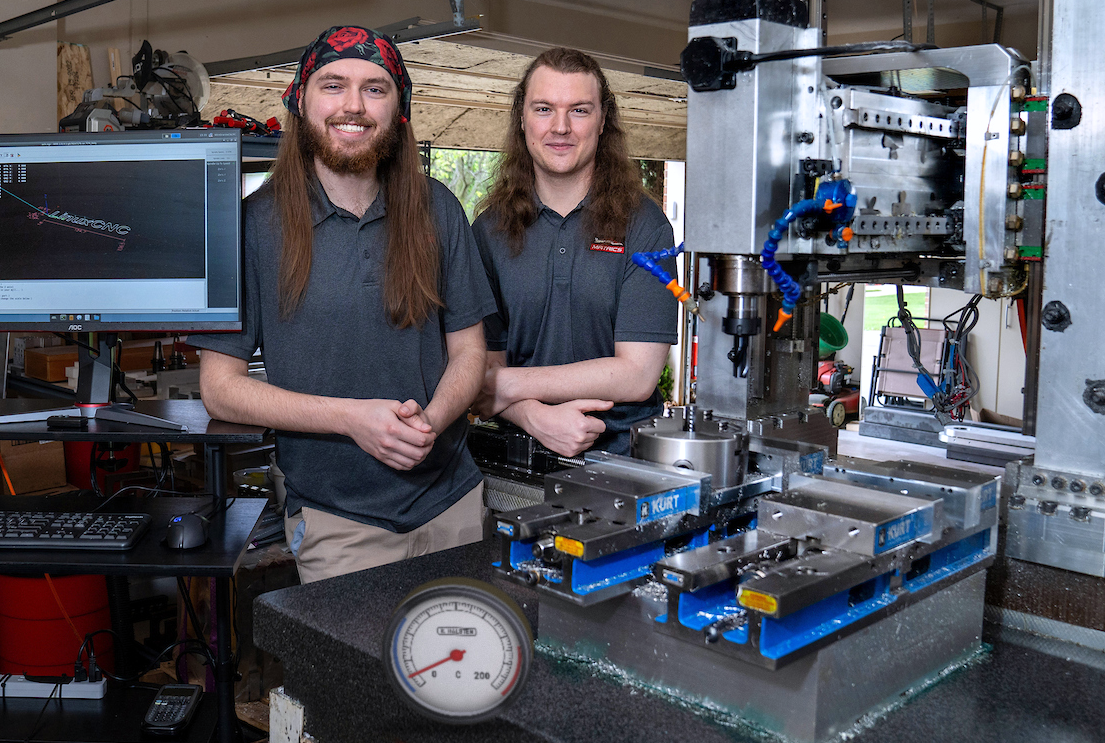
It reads 12.5
